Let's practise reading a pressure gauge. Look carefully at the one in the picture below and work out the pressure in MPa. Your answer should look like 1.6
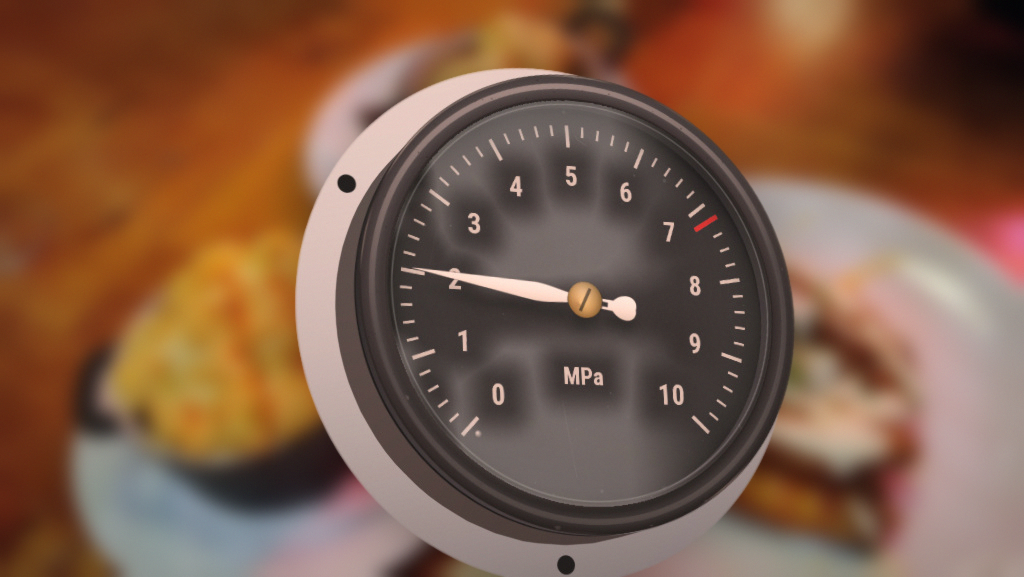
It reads 2
